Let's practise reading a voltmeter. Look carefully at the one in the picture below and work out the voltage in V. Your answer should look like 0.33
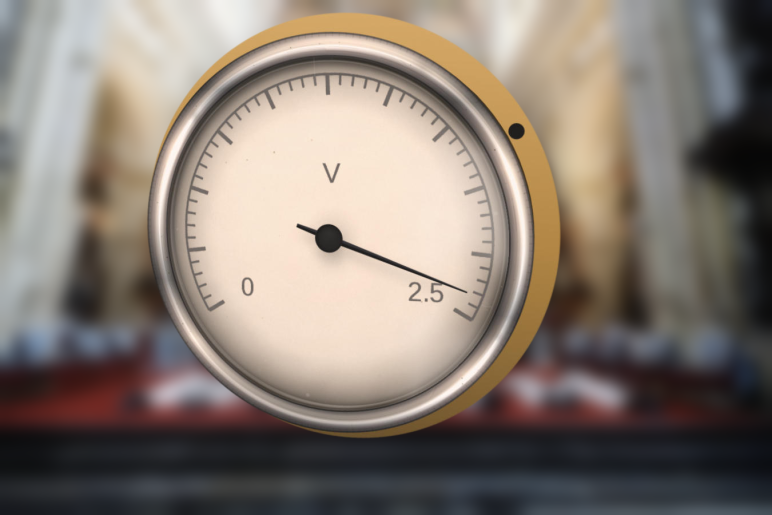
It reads 2.4
